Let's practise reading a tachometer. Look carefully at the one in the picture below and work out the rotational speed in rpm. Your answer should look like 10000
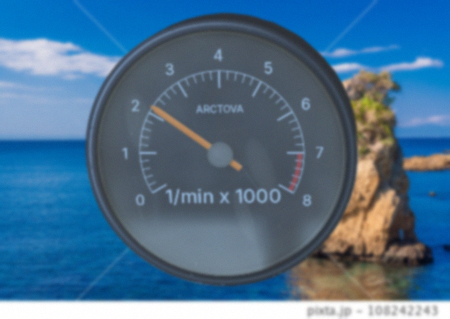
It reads 2200
